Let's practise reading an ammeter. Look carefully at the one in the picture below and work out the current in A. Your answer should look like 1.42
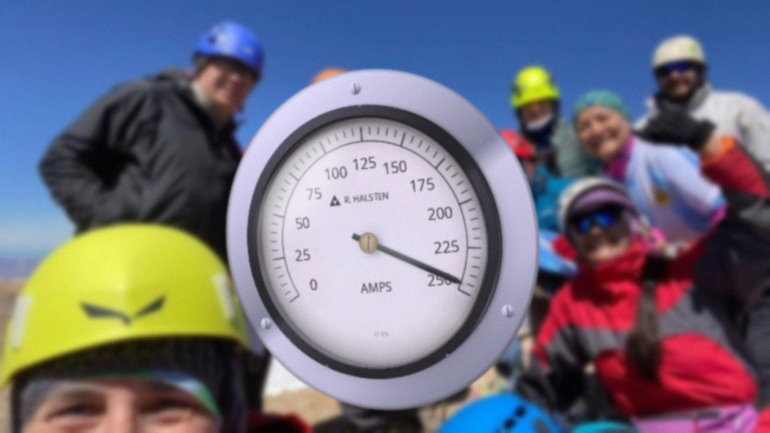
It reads 245
